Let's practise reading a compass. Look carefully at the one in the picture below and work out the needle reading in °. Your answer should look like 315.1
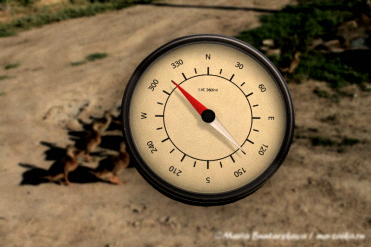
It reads 315
